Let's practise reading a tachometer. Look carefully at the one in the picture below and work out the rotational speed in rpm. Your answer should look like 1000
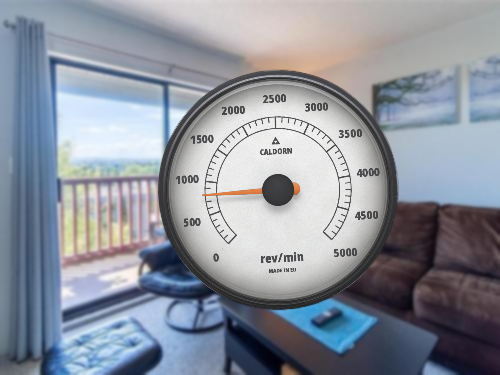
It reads 800
